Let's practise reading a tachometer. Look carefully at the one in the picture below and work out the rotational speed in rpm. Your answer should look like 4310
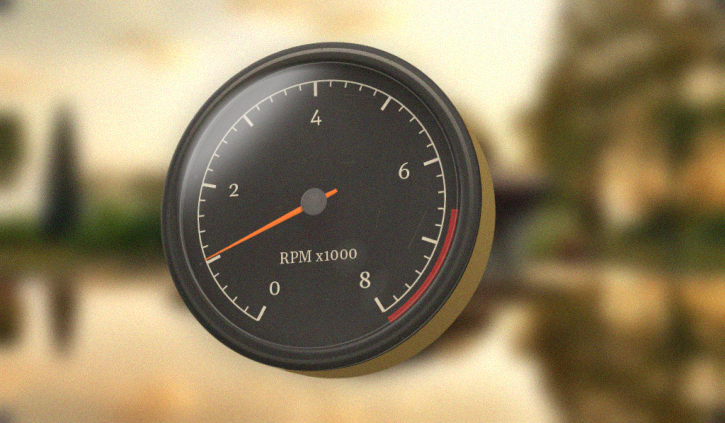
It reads 1000
